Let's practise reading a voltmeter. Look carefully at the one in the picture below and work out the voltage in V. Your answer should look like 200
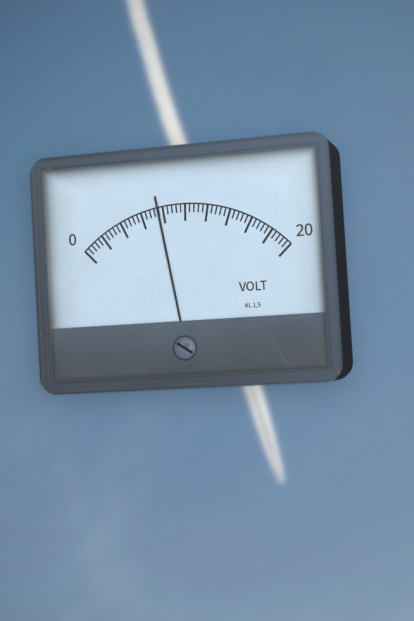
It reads 7.6
